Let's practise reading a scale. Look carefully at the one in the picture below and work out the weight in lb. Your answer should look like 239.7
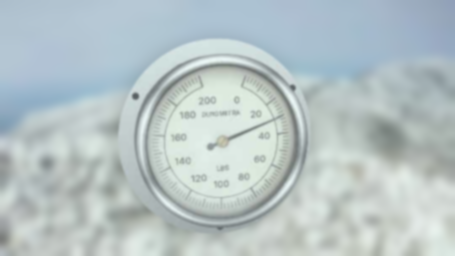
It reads 30
